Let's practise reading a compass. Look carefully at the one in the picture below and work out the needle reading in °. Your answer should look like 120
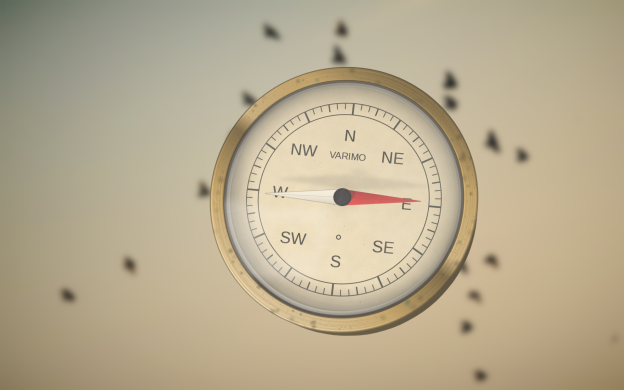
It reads 87.5
